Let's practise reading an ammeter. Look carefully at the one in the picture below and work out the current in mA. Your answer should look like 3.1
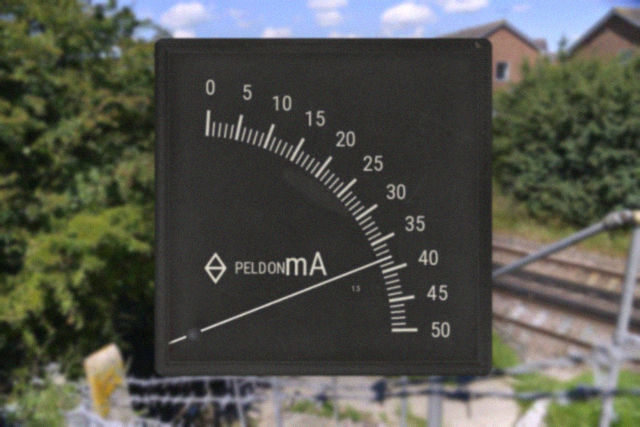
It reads 38
